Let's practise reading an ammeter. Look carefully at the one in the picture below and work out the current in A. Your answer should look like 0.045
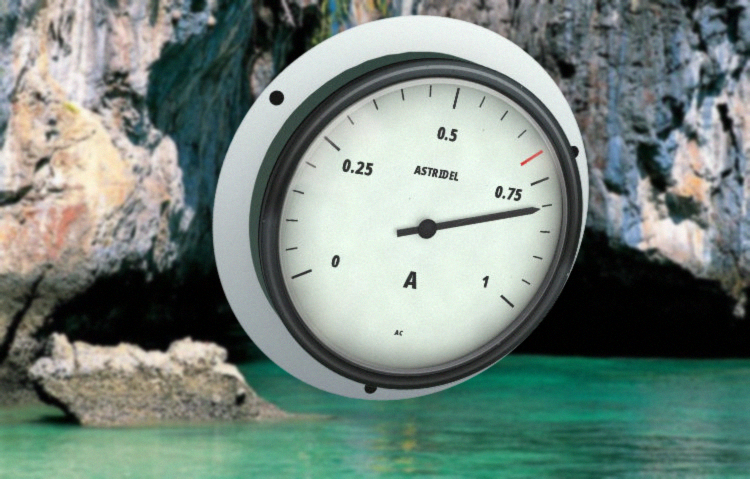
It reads 0.8
